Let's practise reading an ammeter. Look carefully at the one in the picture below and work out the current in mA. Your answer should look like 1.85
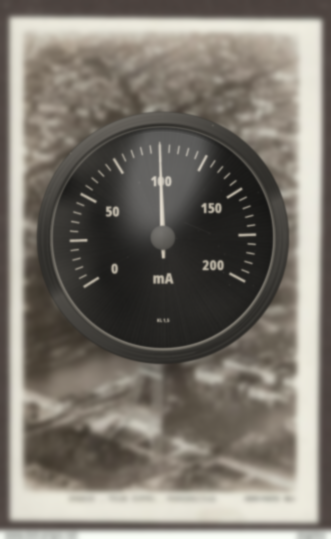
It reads 100
